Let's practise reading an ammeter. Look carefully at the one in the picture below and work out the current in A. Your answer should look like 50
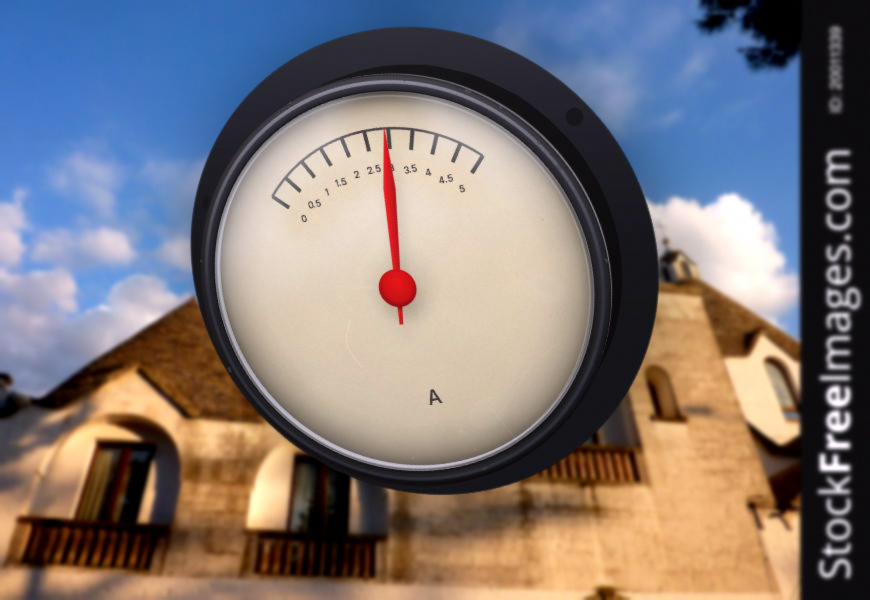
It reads 3
